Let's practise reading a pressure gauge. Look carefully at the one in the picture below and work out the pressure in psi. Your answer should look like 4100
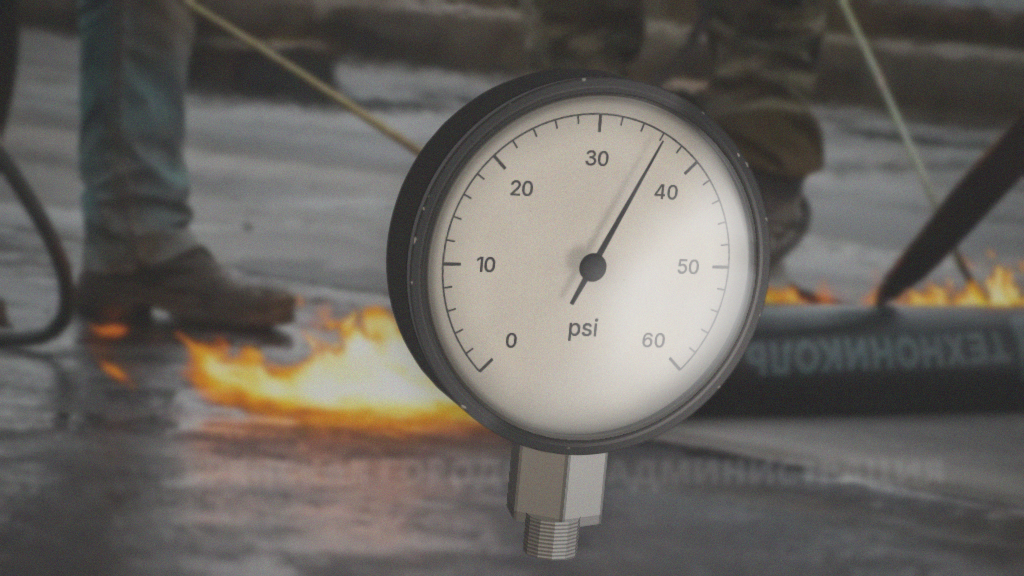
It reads 36
